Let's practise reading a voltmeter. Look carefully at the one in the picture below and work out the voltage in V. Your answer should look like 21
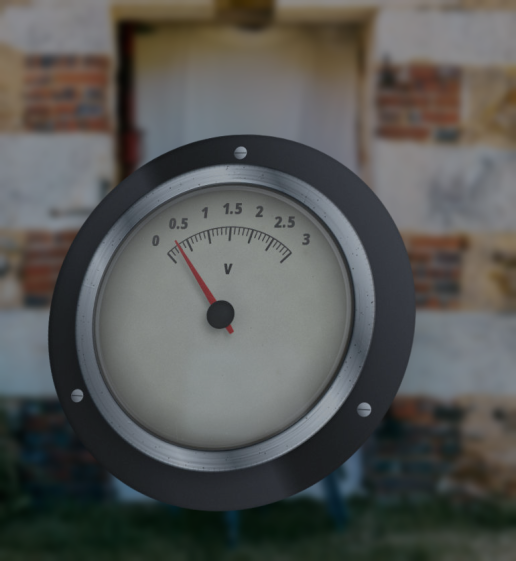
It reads 0.3
